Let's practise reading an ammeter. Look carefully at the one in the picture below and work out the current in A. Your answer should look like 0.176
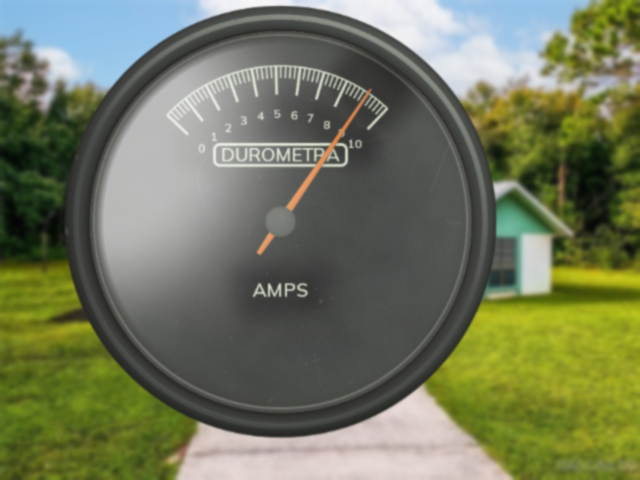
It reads 9
